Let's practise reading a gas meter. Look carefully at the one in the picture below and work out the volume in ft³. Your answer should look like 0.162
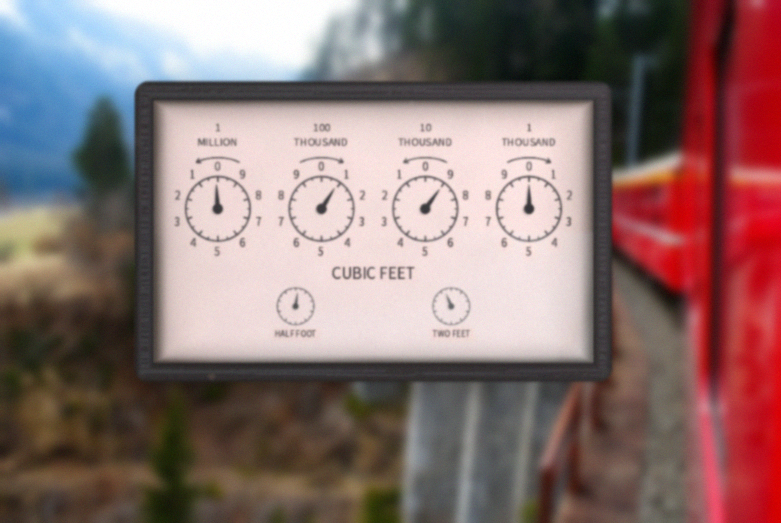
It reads 9000
